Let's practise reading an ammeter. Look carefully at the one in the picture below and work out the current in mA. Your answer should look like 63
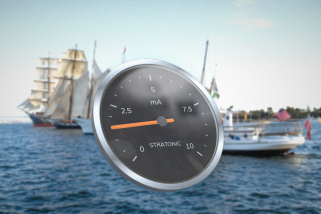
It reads 1.5
